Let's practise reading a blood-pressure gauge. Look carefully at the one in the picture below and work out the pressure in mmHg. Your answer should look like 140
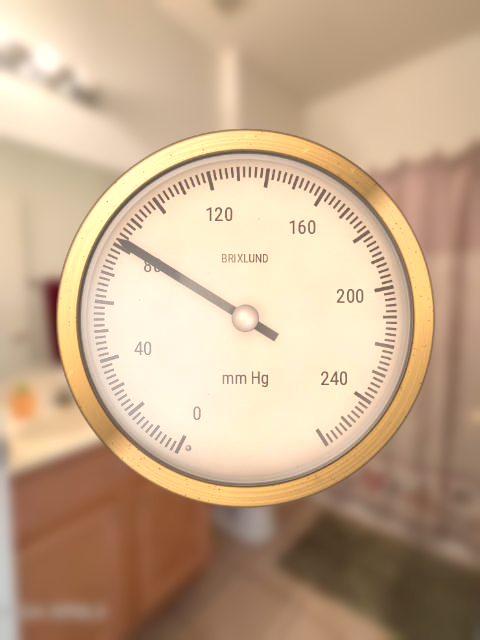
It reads 82
